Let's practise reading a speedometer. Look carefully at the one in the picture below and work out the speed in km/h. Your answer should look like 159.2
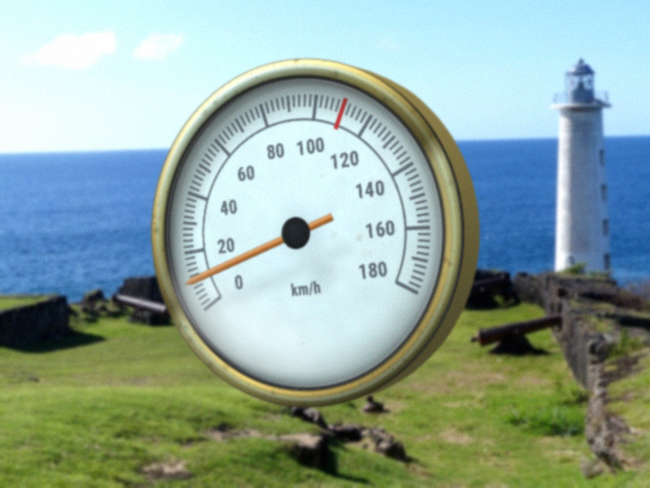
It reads 10
